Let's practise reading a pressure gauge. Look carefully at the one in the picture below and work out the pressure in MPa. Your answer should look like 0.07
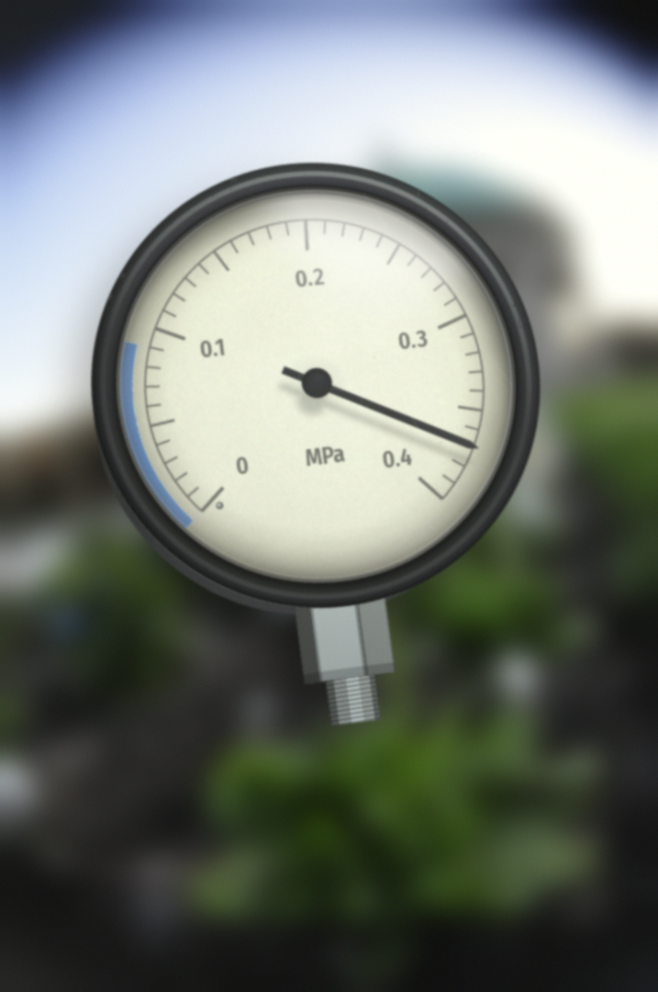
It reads 0.37
